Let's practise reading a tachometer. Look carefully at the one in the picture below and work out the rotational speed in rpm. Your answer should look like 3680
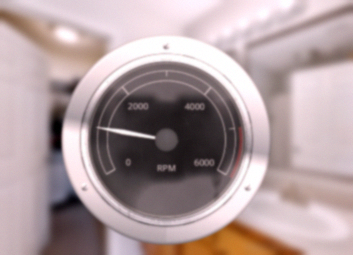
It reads 1000
